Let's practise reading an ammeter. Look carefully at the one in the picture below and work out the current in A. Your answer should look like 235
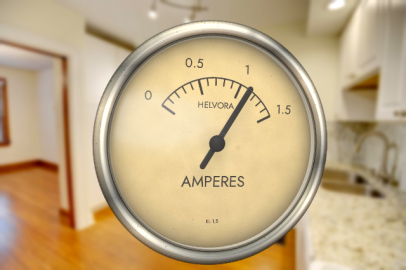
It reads 1.1
